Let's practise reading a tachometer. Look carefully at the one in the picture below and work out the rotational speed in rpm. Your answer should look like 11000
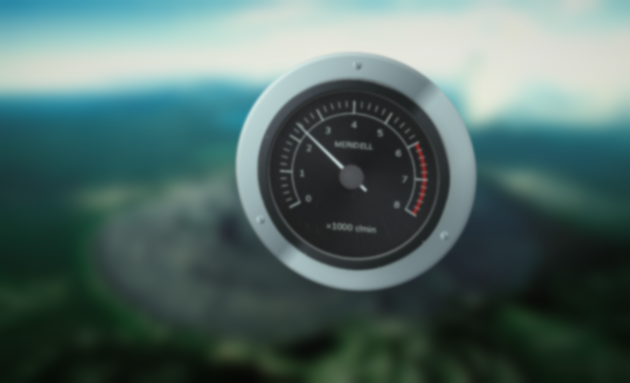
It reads 2400
